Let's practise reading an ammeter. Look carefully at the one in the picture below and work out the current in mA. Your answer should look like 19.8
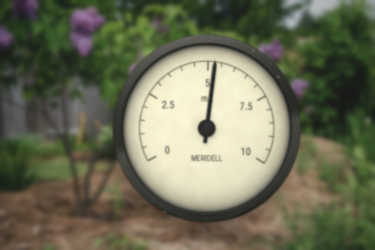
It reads 5.25
